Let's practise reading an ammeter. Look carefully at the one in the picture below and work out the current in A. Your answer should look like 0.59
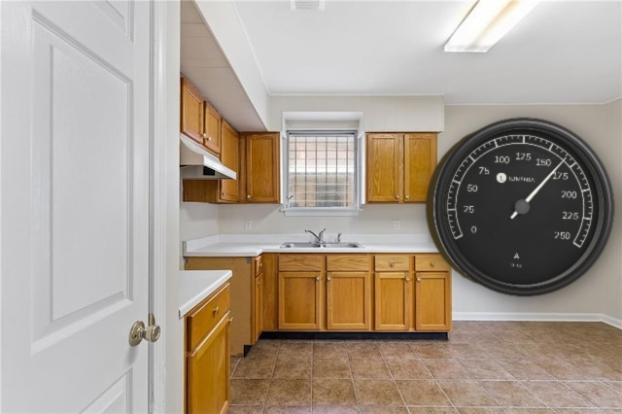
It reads 165
